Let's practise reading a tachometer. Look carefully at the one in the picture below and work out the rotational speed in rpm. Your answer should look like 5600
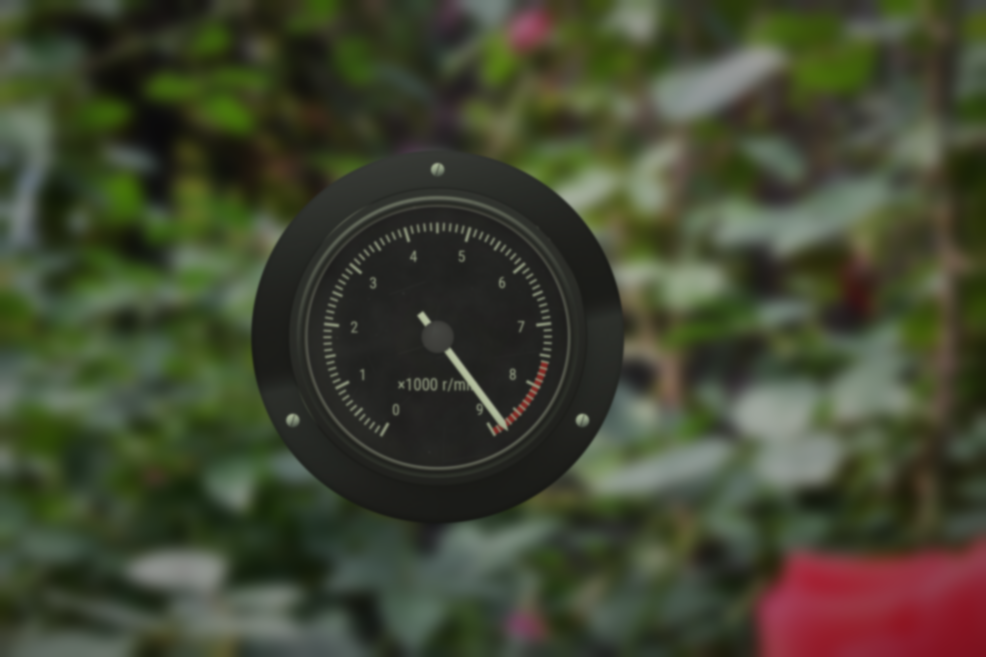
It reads 8800
